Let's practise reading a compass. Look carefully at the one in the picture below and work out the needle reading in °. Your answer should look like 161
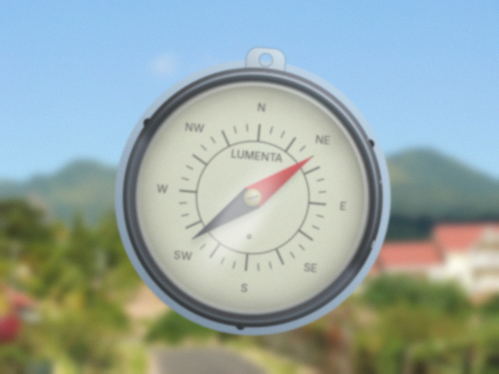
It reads 50
